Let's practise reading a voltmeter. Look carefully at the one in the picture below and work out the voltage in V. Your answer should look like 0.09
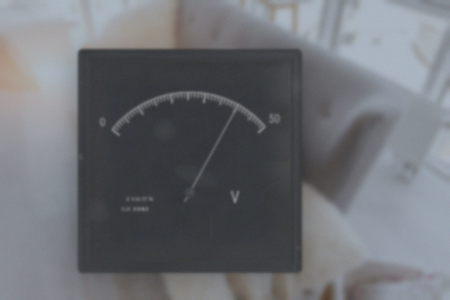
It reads 40
